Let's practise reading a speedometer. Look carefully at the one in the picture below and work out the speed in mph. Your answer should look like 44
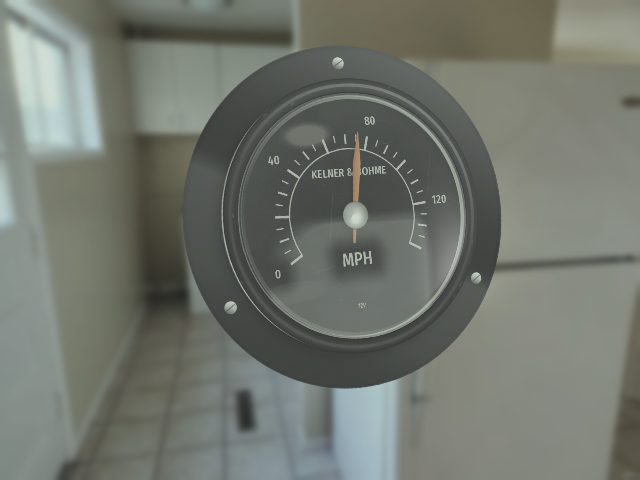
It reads 75
